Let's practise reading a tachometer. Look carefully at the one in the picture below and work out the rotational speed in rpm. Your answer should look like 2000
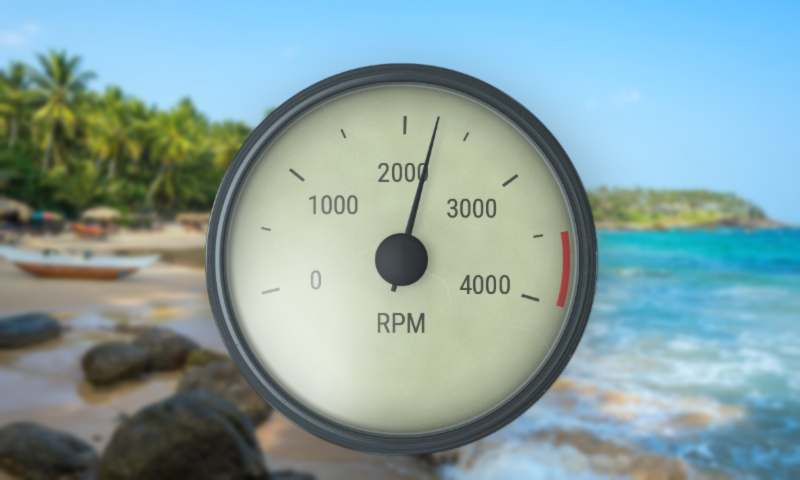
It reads 2250
